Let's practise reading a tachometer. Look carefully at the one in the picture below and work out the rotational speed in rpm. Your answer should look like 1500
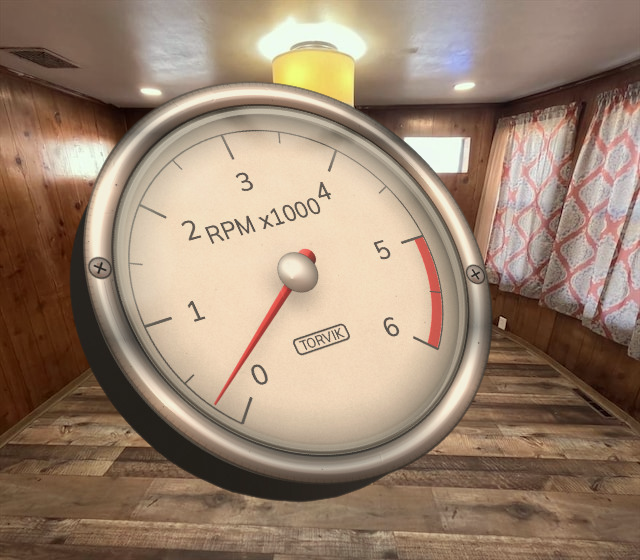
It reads 250
